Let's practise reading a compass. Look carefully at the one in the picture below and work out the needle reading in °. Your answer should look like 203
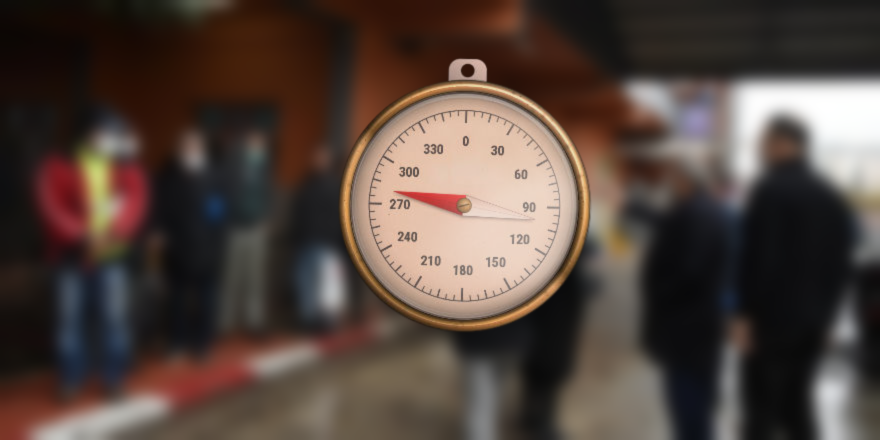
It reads 280
